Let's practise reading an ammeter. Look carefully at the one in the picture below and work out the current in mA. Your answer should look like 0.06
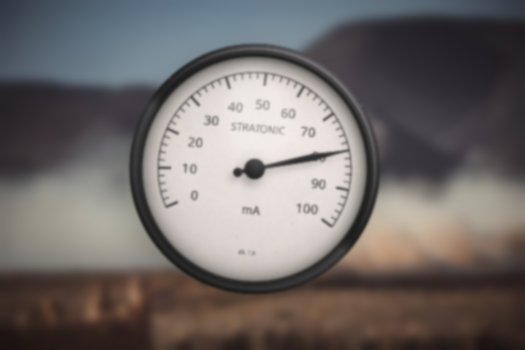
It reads 80
